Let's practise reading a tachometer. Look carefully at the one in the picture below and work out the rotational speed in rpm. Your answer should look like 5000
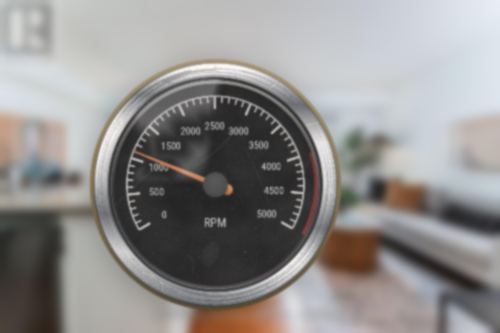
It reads 1100
